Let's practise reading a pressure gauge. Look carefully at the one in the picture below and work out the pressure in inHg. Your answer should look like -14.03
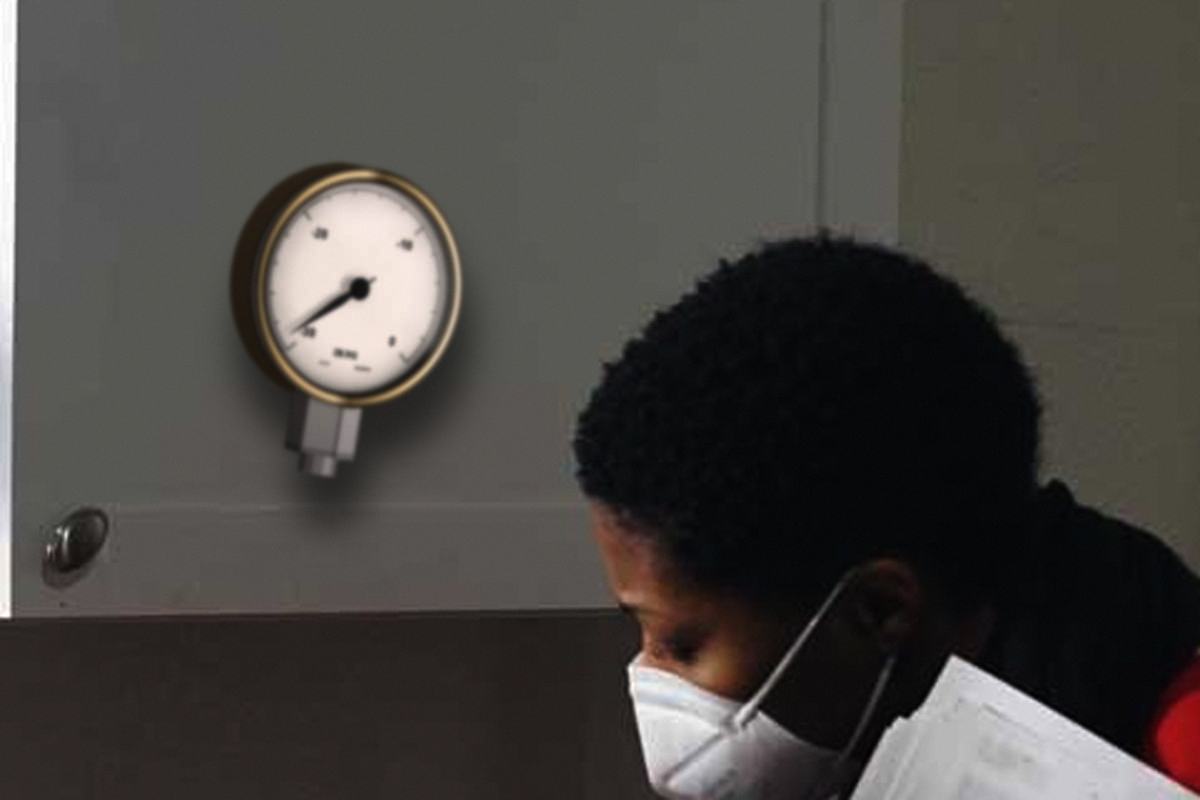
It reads -29
